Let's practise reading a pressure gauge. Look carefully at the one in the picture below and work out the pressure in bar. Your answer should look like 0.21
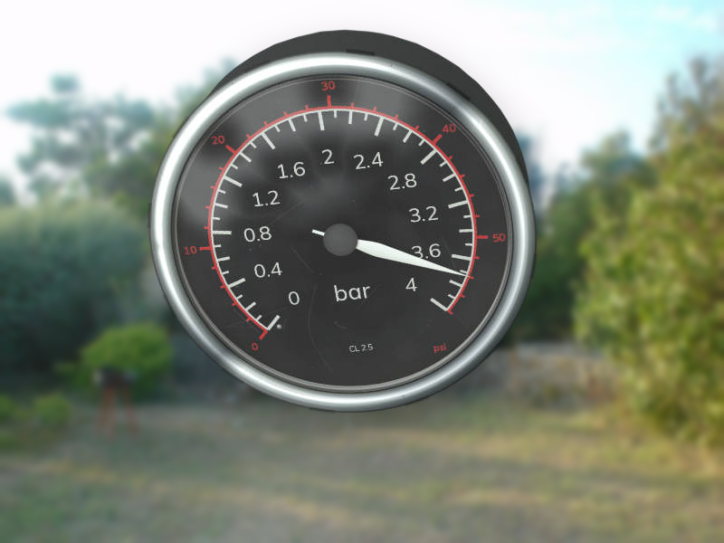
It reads 3.7
